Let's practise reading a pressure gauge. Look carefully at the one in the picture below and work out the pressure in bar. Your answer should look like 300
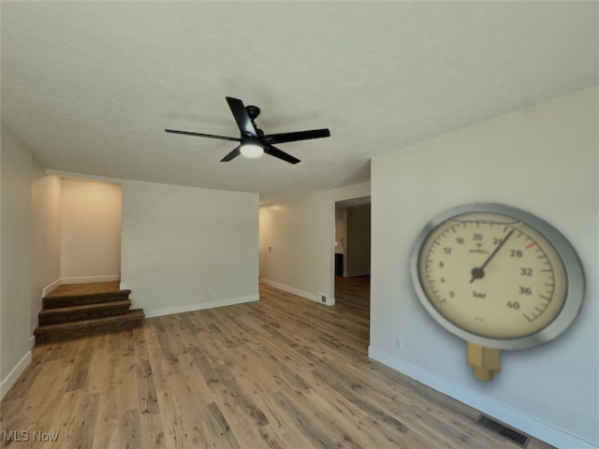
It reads 25
